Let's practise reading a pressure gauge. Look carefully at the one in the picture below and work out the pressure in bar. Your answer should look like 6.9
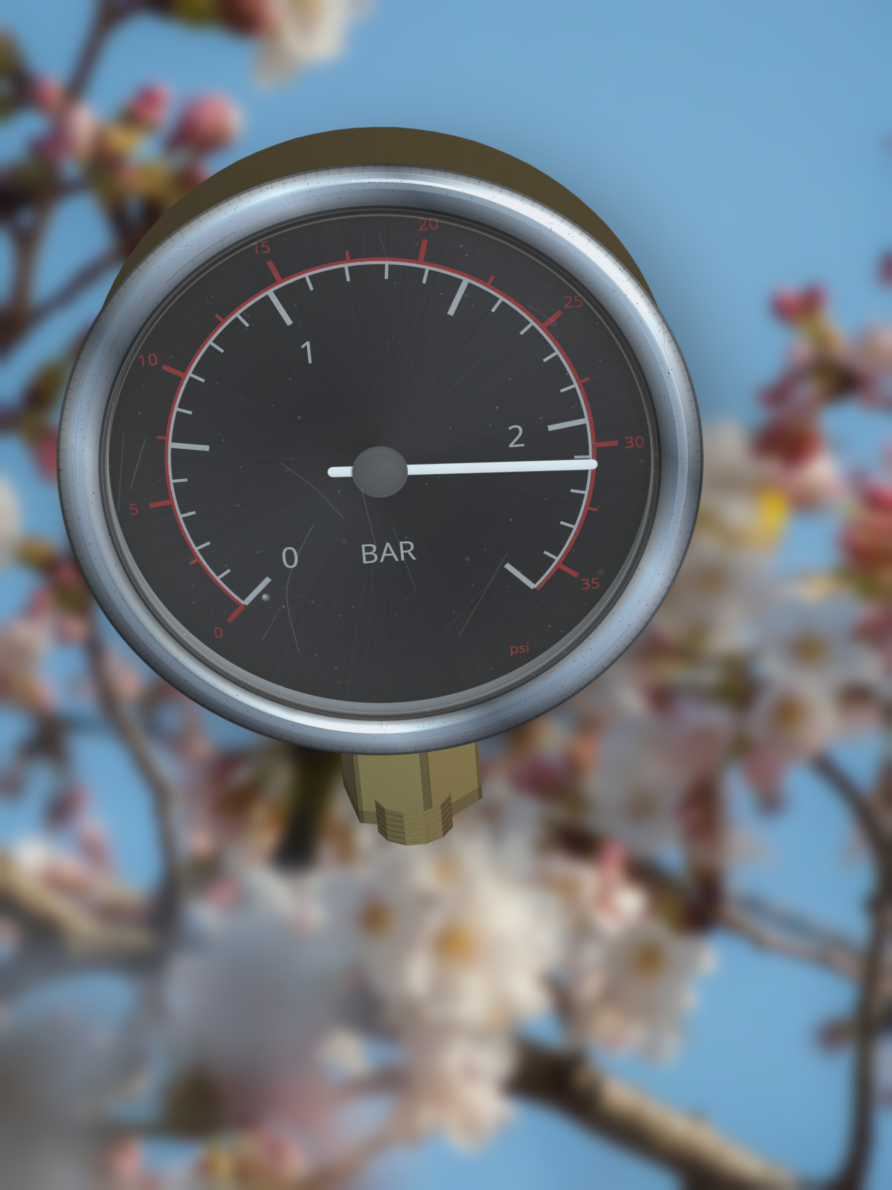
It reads 2.1
